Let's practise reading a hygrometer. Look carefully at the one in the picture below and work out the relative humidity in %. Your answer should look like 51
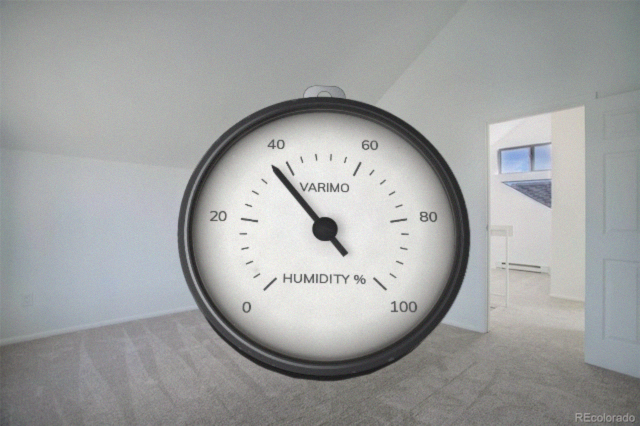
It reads 36
